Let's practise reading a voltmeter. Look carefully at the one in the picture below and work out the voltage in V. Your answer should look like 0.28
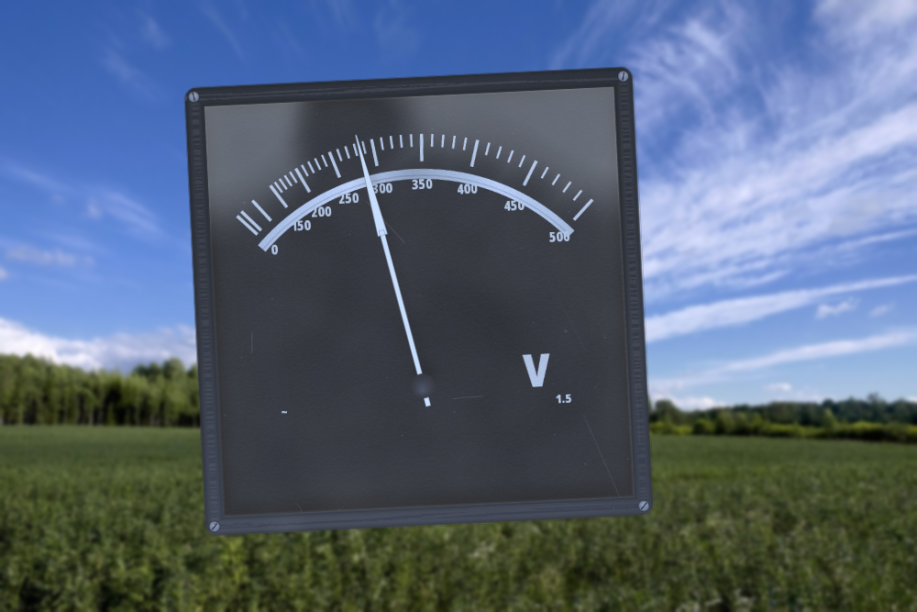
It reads 285
